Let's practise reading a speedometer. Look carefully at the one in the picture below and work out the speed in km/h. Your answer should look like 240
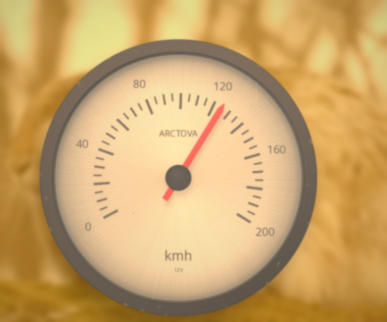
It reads 125
